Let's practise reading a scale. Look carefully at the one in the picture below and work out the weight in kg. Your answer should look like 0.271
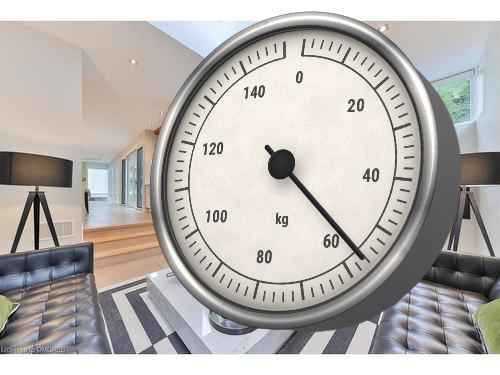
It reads 56
